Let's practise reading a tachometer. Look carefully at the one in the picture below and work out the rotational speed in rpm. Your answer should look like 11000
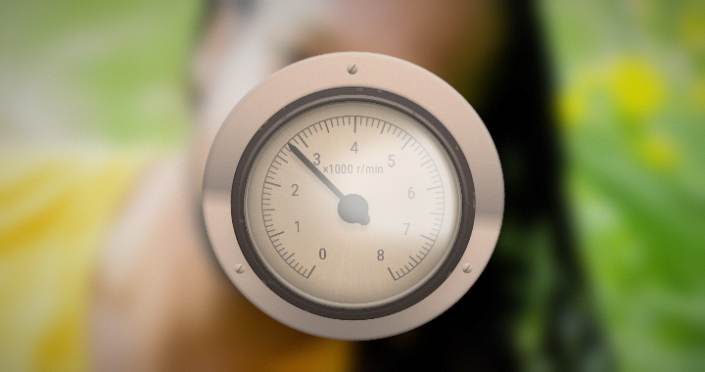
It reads 2800
